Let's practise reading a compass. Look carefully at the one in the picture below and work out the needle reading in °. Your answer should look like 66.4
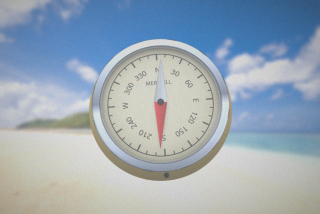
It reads 185
